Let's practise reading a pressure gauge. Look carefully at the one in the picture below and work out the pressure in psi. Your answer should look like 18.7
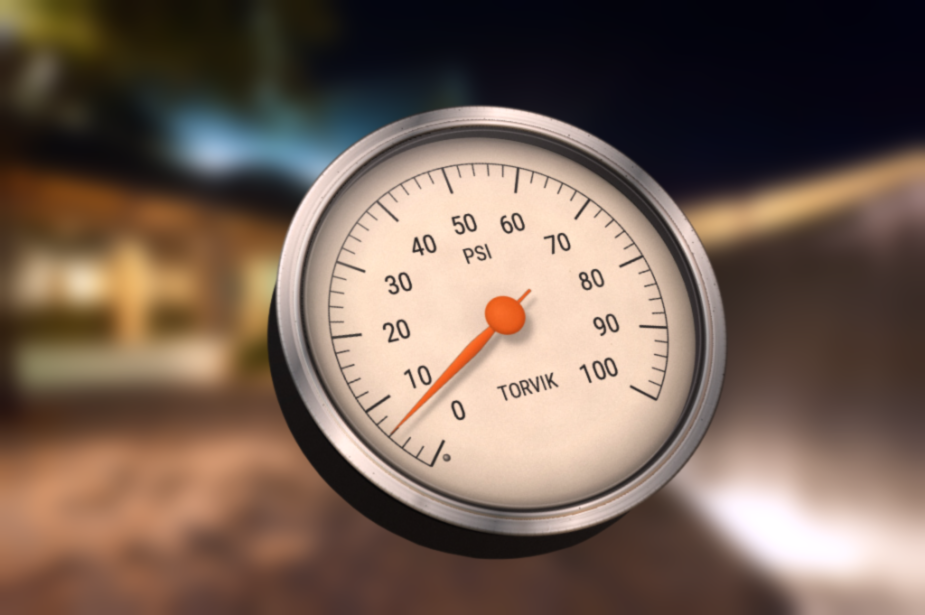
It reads 6
